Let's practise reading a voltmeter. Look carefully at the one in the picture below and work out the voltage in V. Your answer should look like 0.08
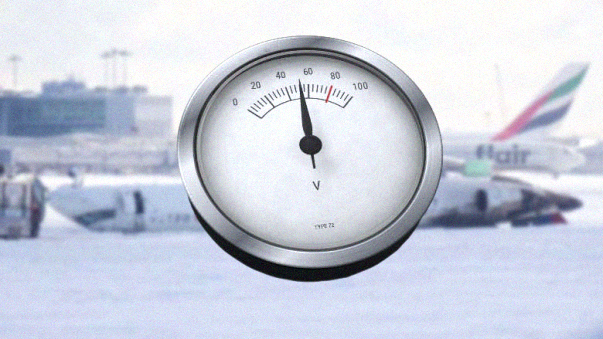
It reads 52
